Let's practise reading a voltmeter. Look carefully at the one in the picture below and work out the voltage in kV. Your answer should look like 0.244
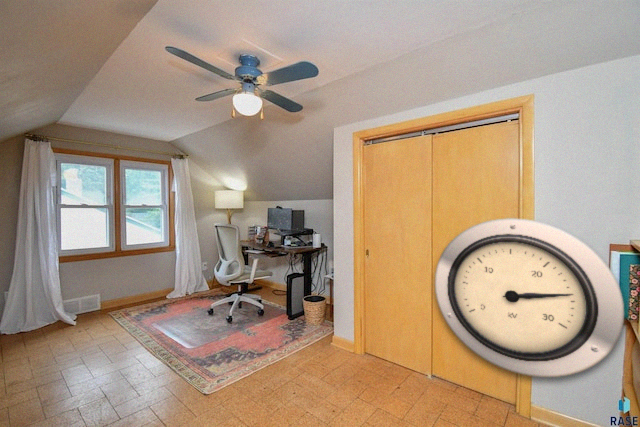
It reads 25
